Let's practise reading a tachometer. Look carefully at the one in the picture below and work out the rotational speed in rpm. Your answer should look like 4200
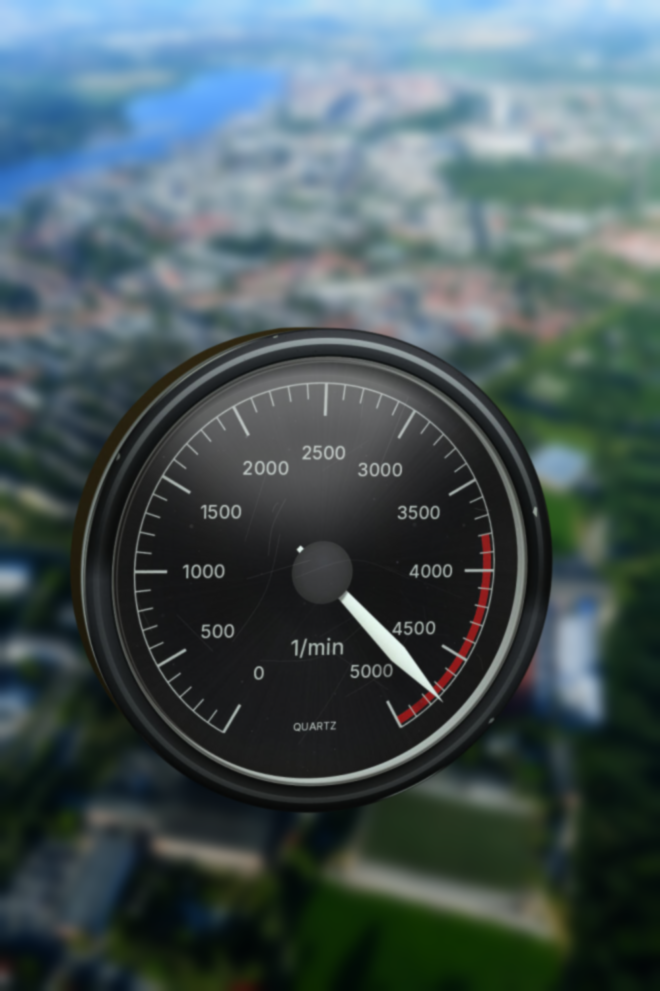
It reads 4750
